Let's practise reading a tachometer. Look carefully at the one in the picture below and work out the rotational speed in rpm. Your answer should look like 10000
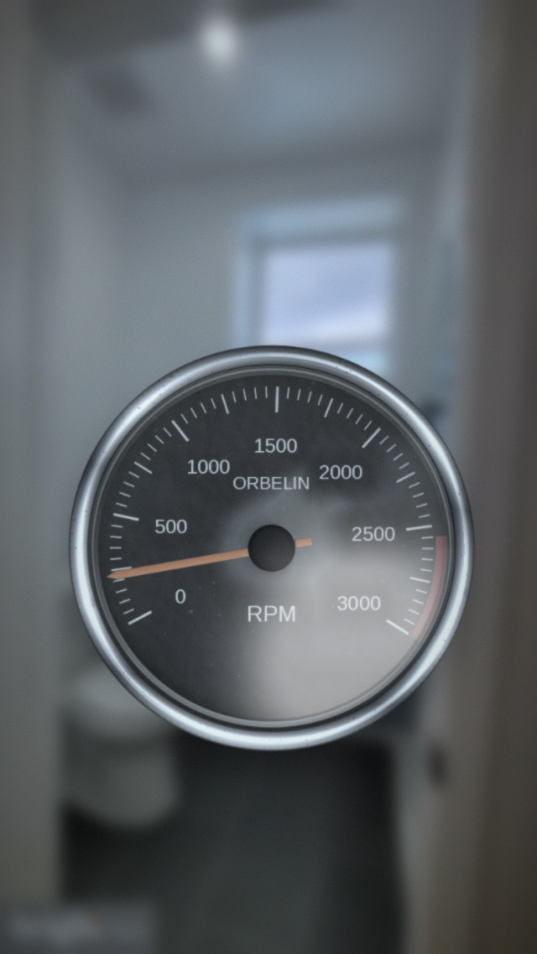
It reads 225
